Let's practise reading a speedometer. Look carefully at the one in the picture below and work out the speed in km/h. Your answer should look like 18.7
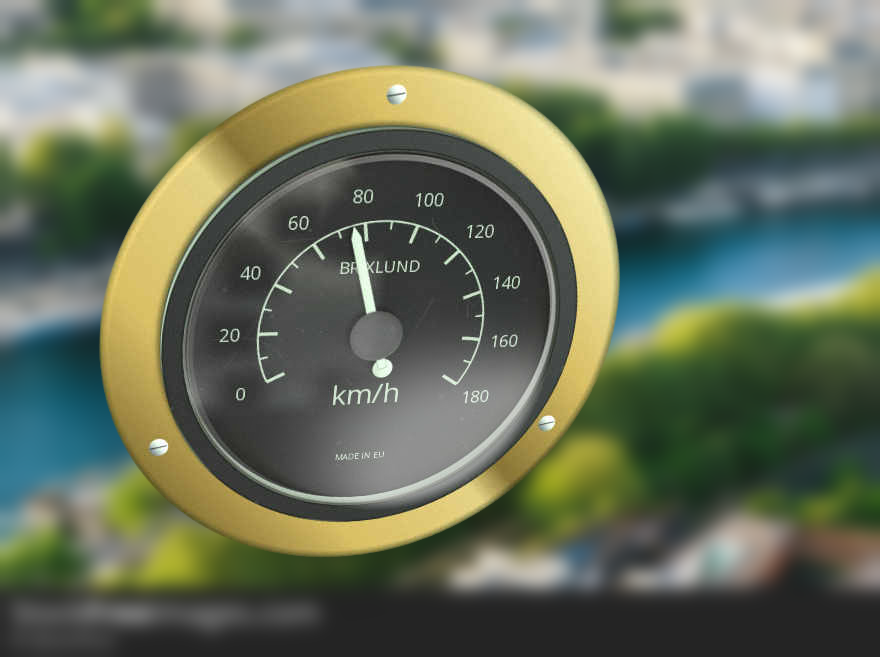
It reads 75
